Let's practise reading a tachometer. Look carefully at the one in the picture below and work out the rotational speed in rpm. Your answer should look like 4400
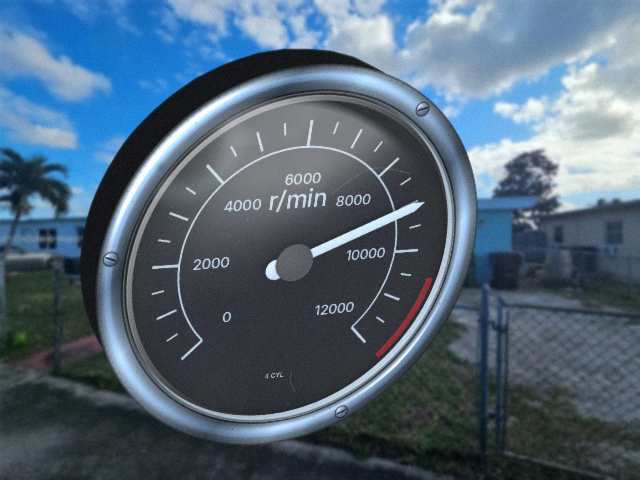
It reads 9000
